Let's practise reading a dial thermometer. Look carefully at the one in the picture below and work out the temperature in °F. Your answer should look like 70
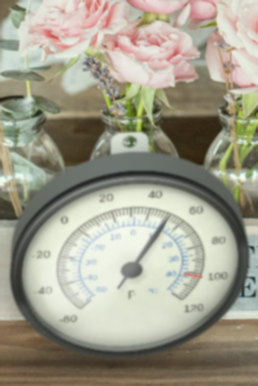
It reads 50
